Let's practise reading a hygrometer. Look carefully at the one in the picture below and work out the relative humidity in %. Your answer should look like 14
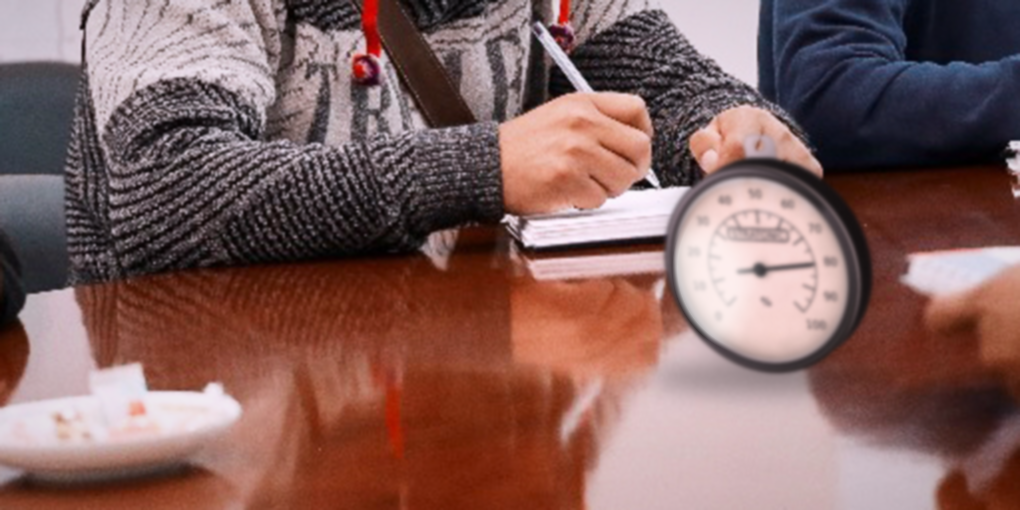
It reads 80
